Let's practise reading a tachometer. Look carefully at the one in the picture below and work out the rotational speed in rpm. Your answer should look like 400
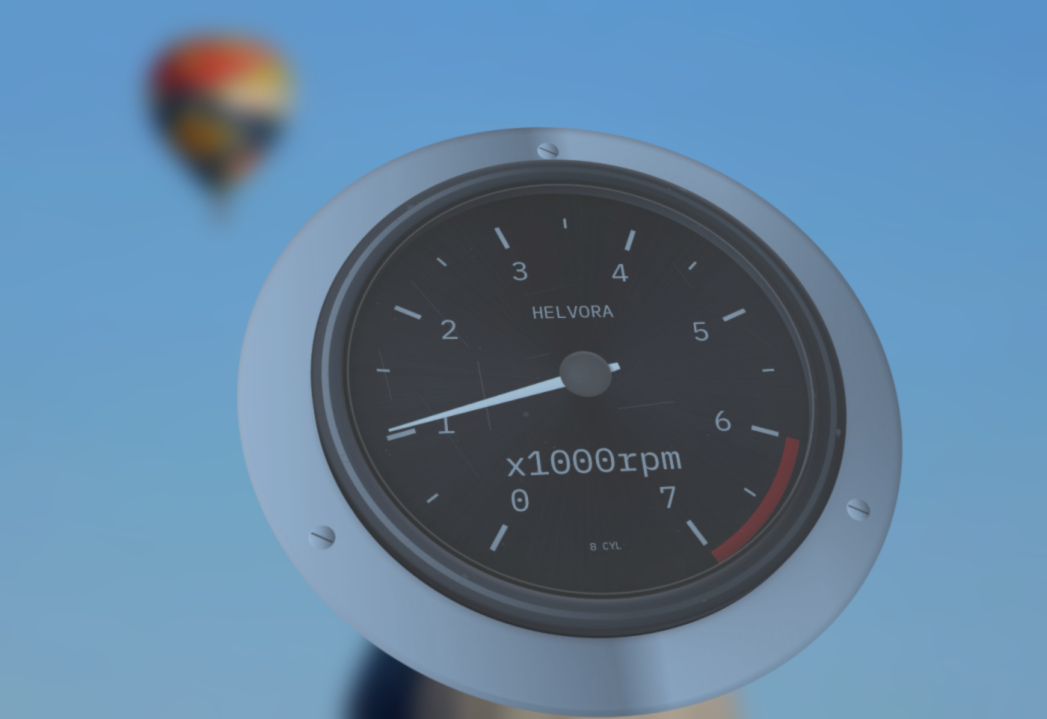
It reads 1000
